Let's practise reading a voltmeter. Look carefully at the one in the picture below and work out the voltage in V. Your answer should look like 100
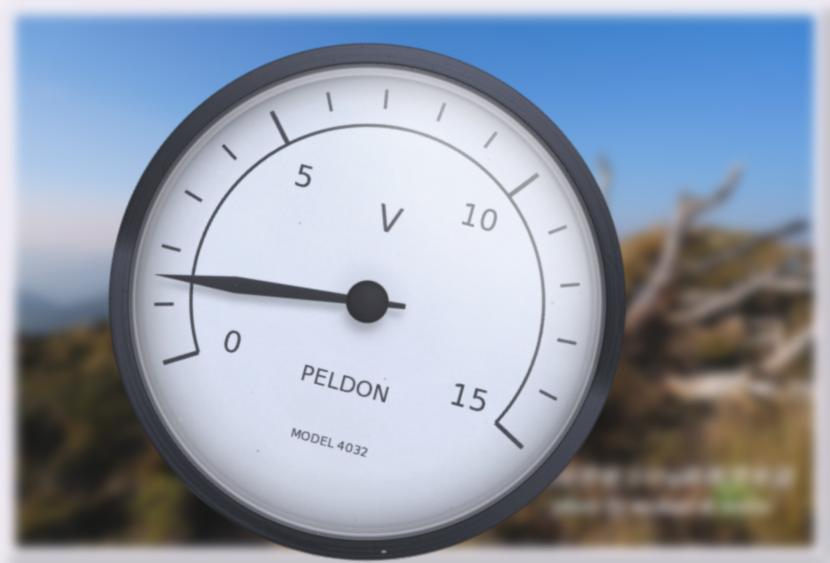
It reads 1.5
